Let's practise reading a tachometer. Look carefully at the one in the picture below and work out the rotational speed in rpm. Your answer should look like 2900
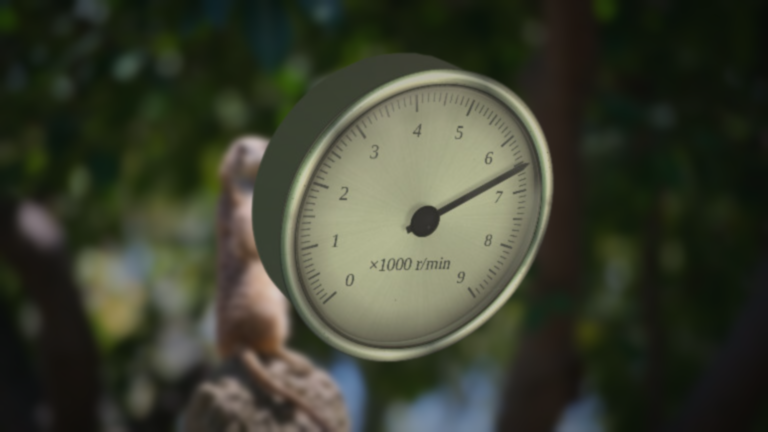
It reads 6500
